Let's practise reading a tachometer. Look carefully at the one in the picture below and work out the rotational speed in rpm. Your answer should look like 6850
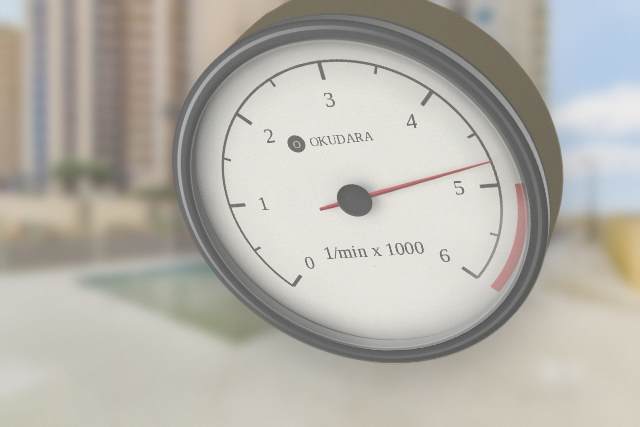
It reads 4750
